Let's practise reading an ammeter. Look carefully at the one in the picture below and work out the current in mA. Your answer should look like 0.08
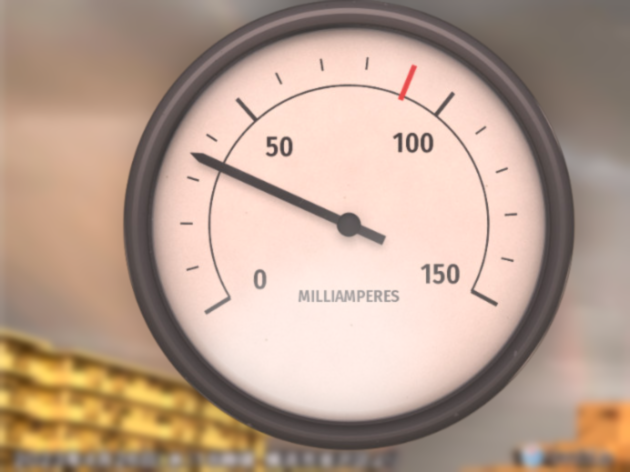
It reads 35
